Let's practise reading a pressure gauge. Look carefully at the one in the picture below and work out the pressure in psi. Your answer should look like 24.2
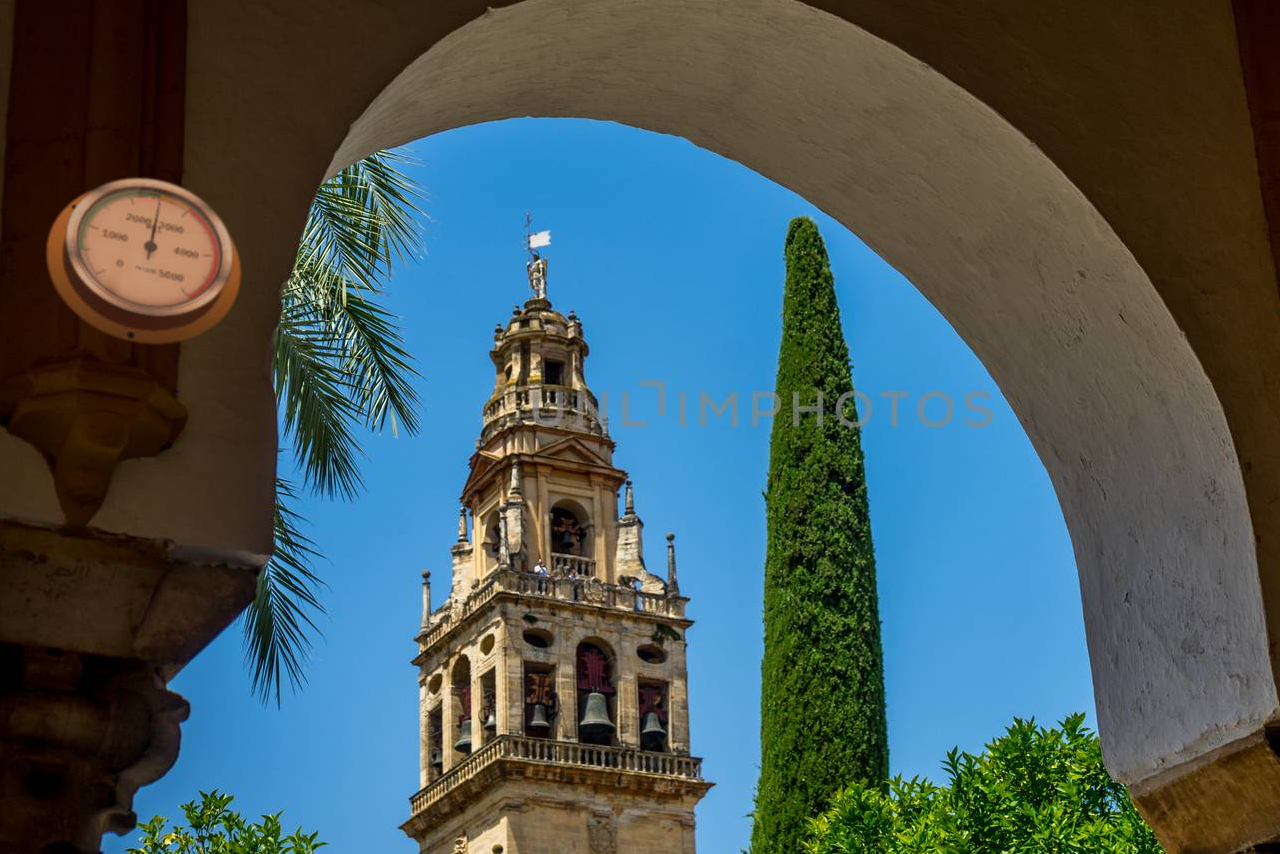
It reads 2500
